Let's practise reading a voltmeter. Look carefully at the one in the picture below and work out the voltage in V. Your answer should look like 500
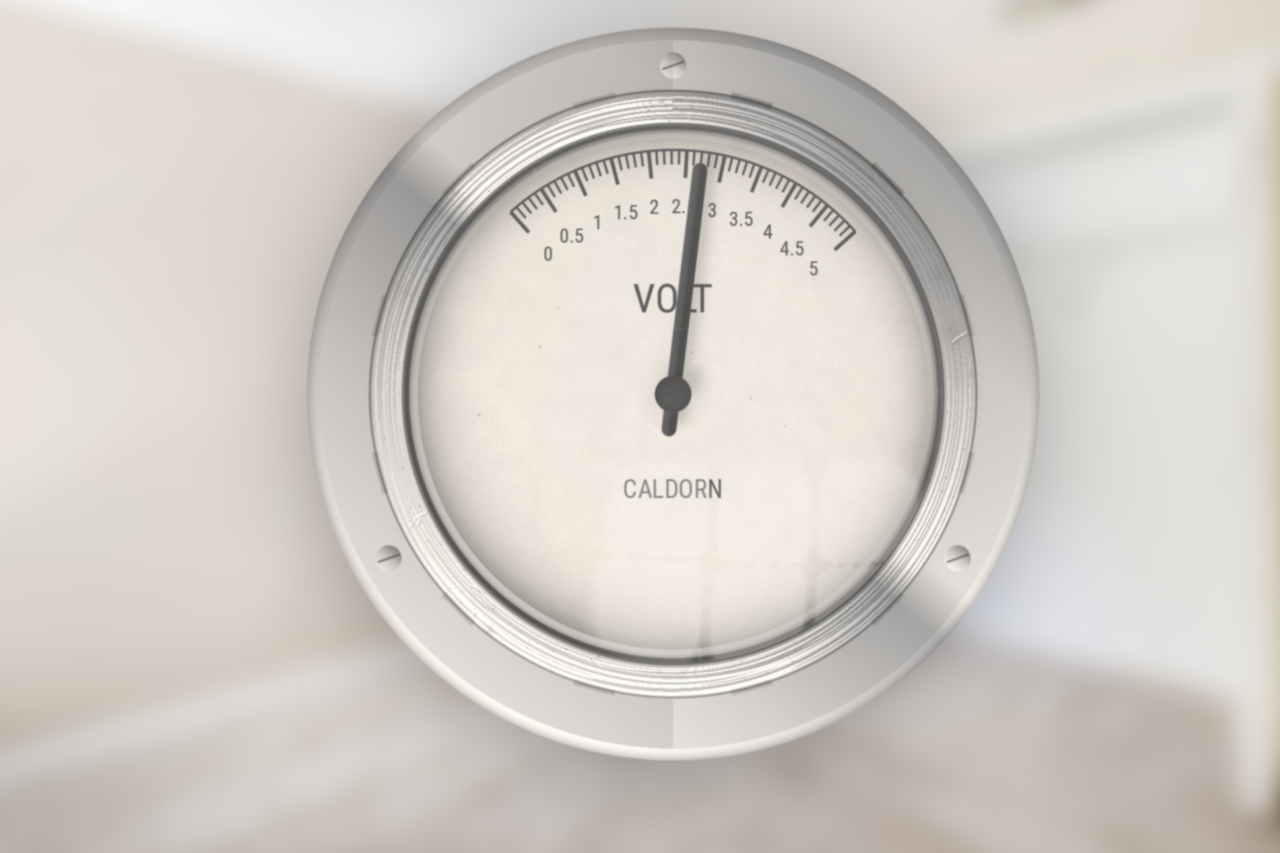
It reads 2.7
